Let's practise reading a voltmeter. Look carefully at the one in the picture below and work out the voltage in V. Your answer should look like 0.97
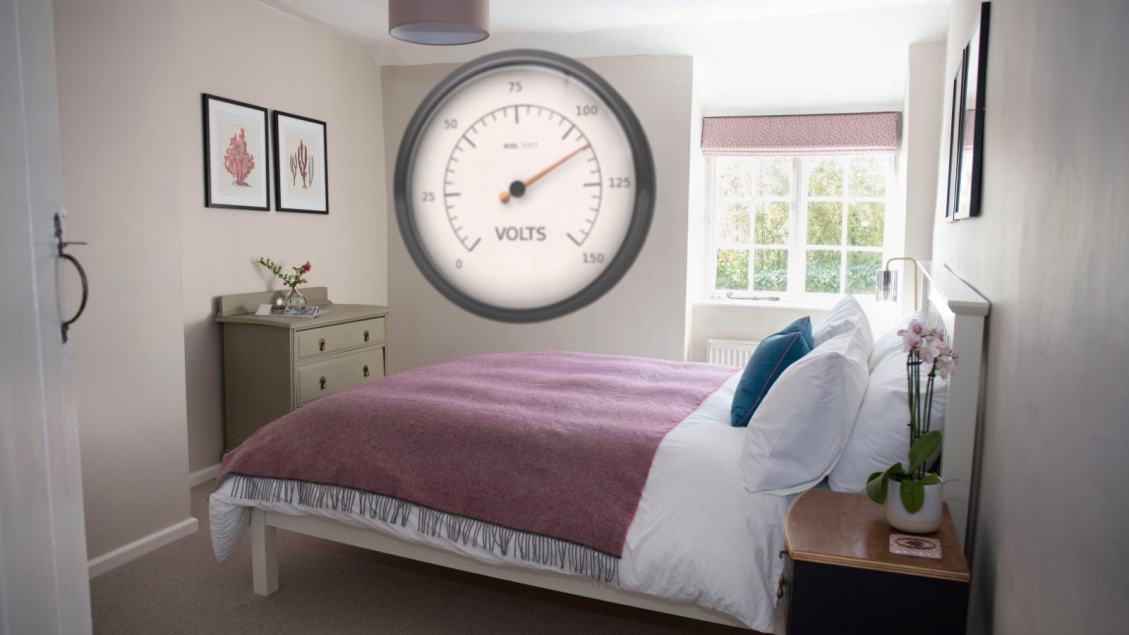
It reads 110
